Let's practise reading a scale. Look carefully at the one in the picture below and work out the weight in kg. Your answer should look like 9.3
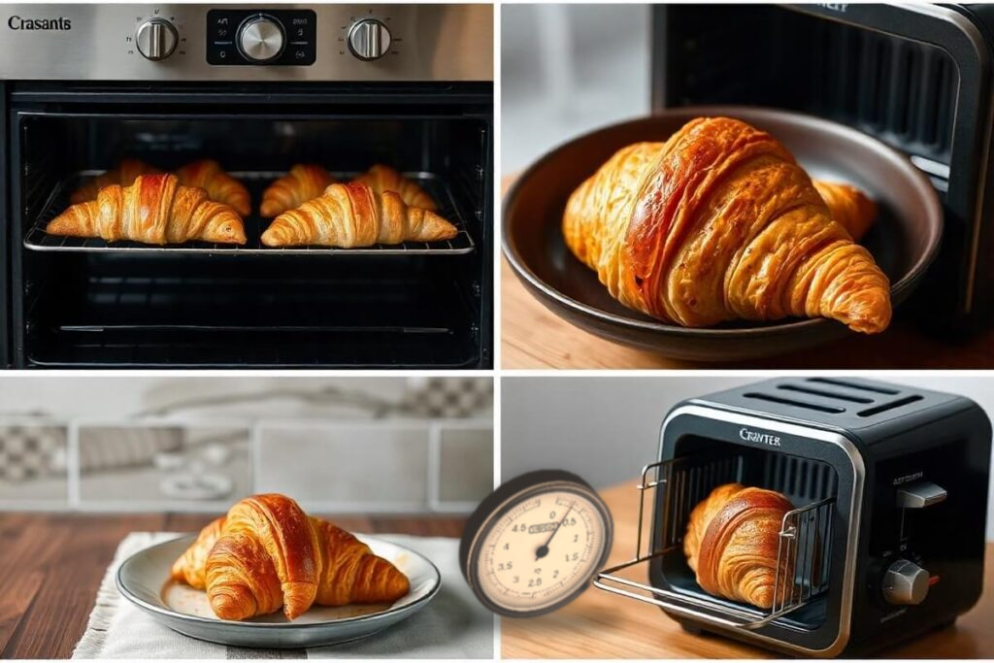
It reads 0.25
